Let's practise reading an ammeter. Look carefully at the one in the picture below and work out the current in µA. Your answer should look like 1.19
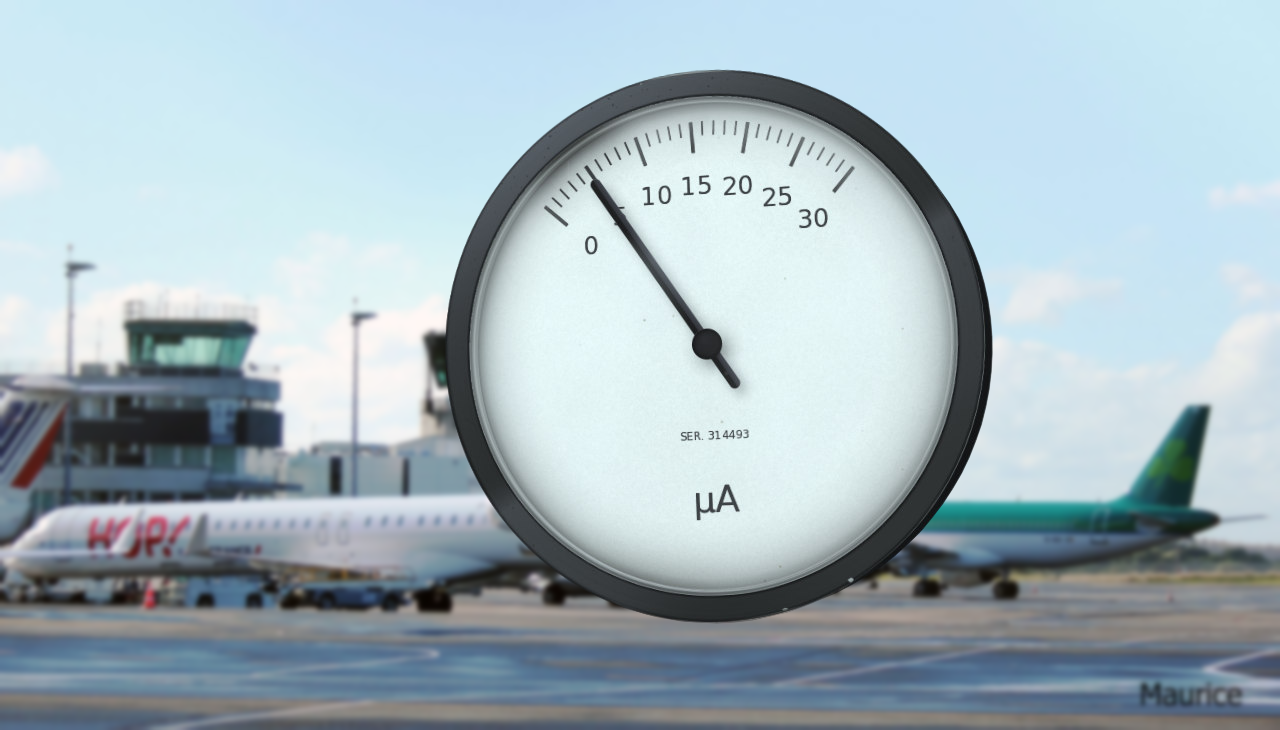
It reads 5
